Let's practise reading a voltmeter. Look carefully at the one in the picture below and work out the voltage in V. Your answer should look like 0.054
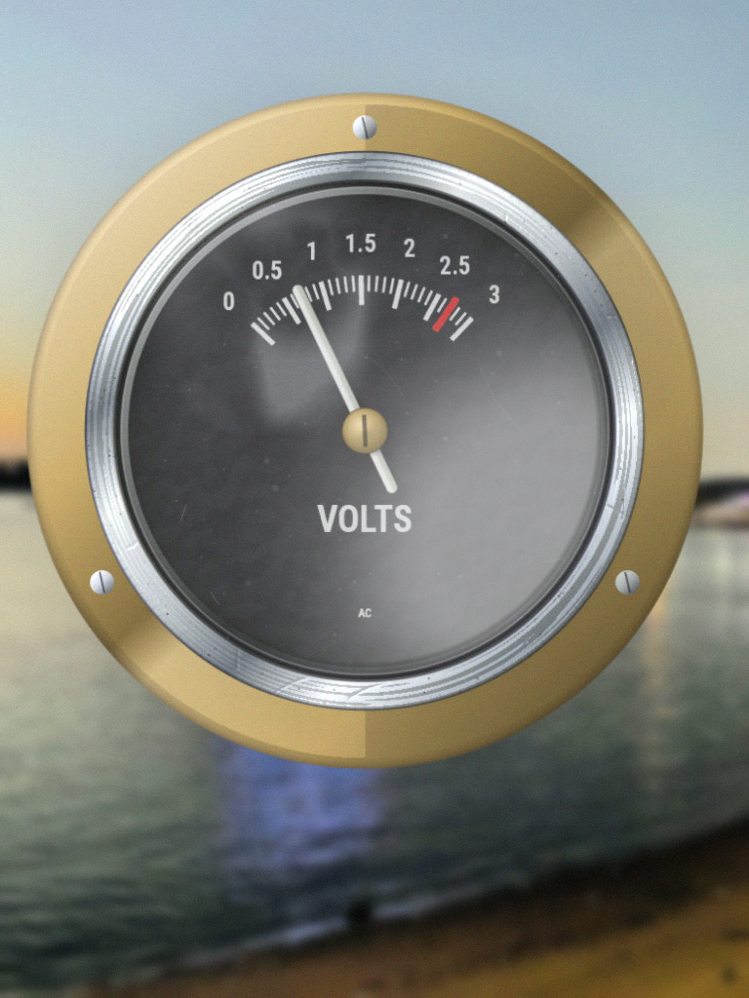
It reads 0.7
